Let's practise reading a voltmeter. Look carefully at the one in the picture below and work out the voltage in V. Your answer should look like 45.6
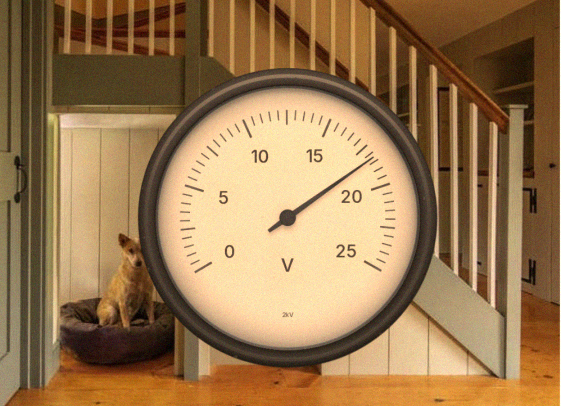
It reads 18.25
